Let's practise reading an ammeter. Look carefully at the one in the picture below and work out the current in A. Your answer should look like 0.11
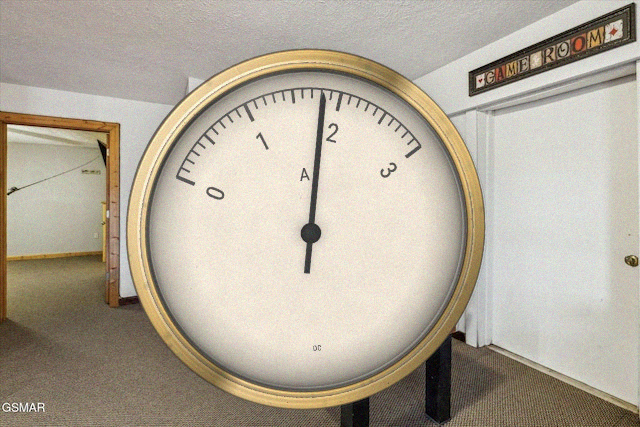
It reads 1.8
